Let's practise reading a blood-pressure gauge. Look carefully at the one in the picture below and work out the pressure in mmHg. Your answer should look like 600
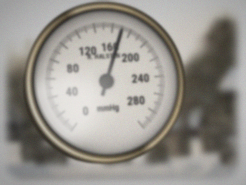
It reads 170
